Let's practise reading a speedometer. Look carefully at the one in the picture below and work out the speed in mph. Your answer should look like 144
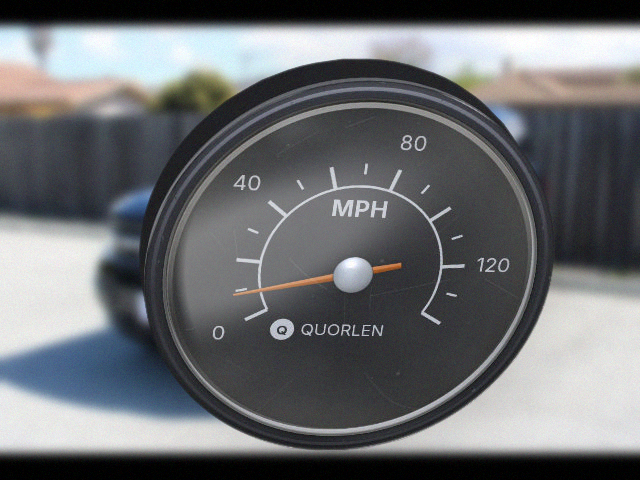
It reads 10
